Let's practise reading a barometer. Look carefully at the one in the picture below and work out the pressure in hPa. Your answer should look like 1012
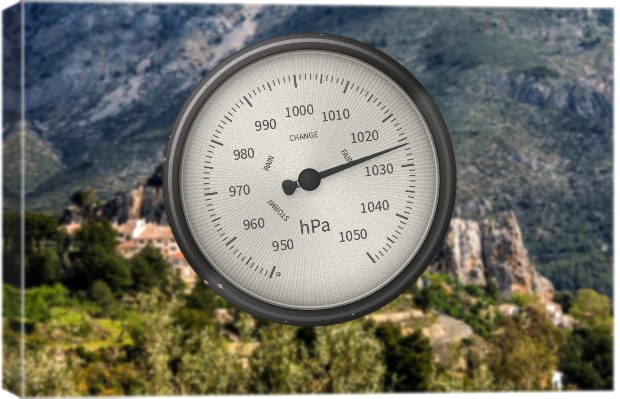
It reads 1026
